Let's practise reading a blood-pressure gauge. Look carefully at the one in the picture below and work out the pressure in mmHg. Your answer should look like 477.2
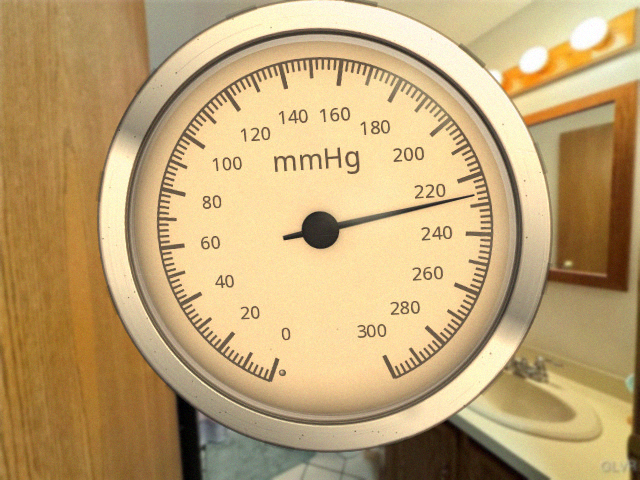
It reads 226
